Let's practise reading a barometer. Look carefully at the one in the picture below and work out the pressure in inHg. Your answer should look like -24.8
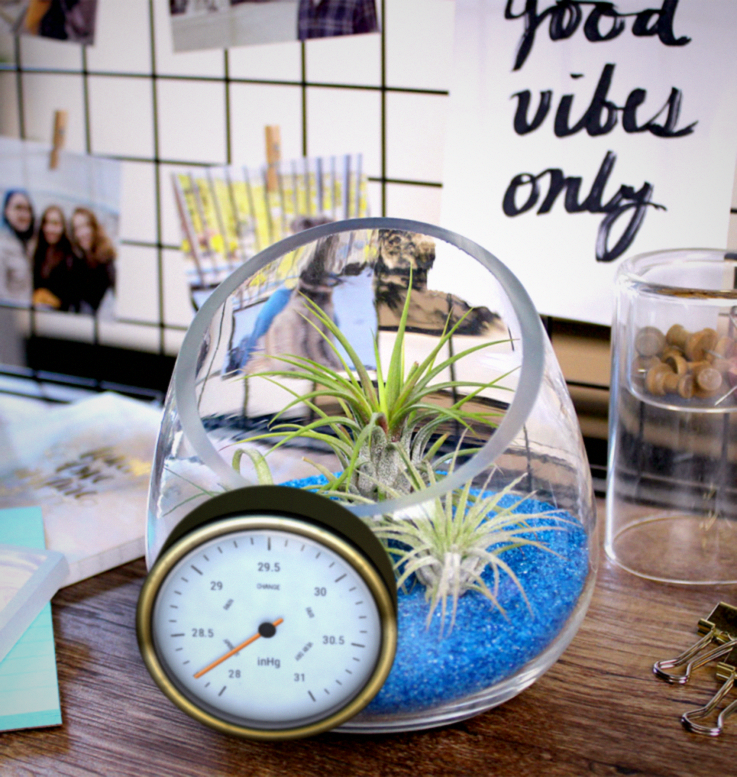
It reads 28.2
